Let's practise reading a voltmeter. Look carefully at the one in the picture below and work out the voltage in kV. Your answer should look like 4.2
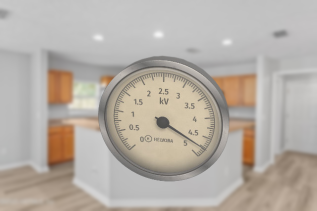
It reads 4.75
